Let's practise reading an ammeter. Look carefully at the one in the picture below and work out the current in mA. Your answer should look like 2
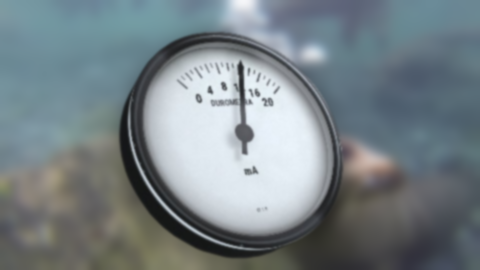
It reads 12
